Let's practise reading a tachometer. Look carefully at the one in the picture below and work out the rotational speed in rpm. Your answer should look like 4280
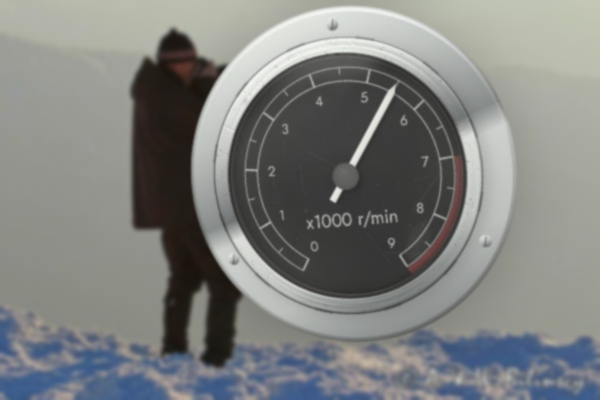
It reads 5500
